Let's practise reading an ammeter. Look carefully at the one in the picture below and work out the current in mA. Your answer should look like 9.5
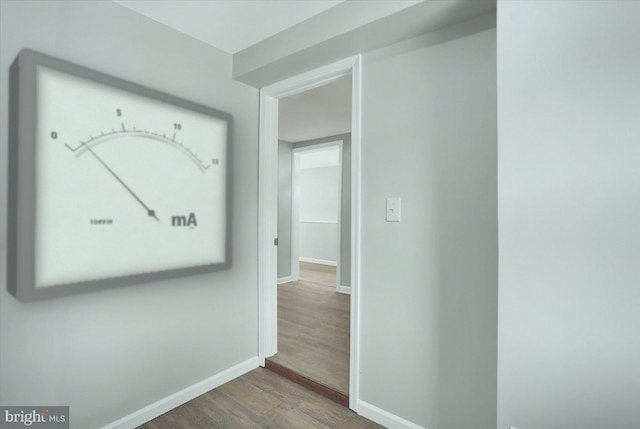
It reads 1
